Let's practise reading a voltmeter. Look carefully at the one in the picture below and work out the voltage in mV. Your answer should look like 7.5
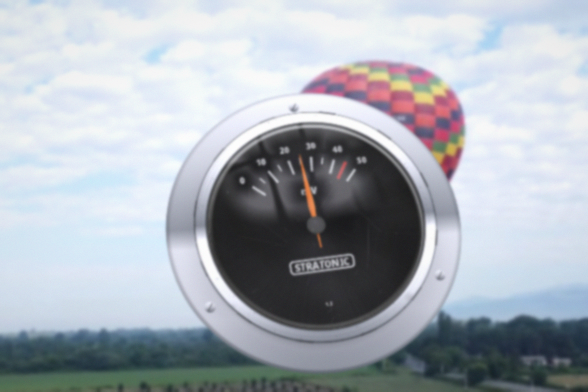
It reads 25
